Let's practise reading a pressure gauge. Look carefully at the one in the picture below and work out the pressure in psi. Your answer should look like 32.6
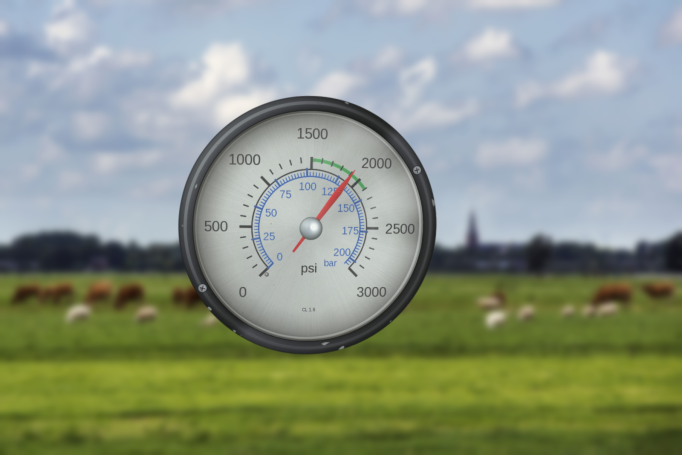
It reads 1900
